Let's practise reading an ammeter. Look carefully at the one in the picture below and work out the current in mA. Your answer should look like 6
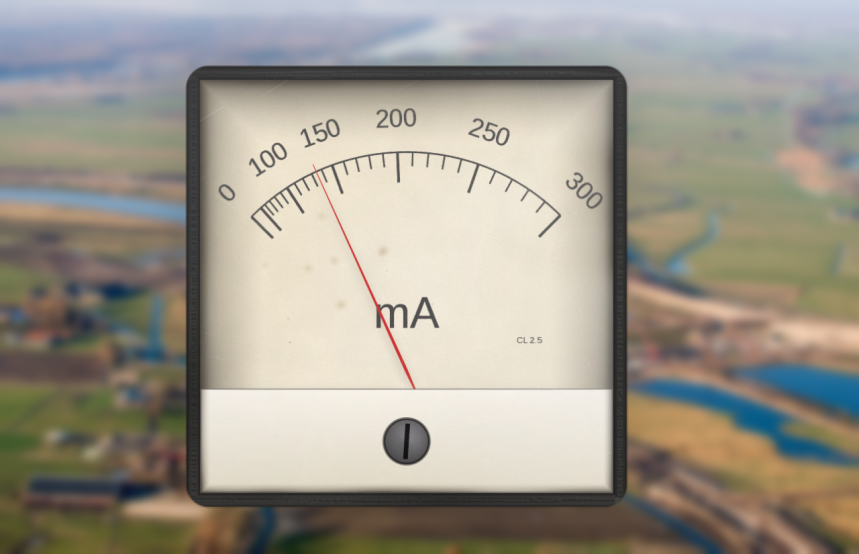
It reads 135
